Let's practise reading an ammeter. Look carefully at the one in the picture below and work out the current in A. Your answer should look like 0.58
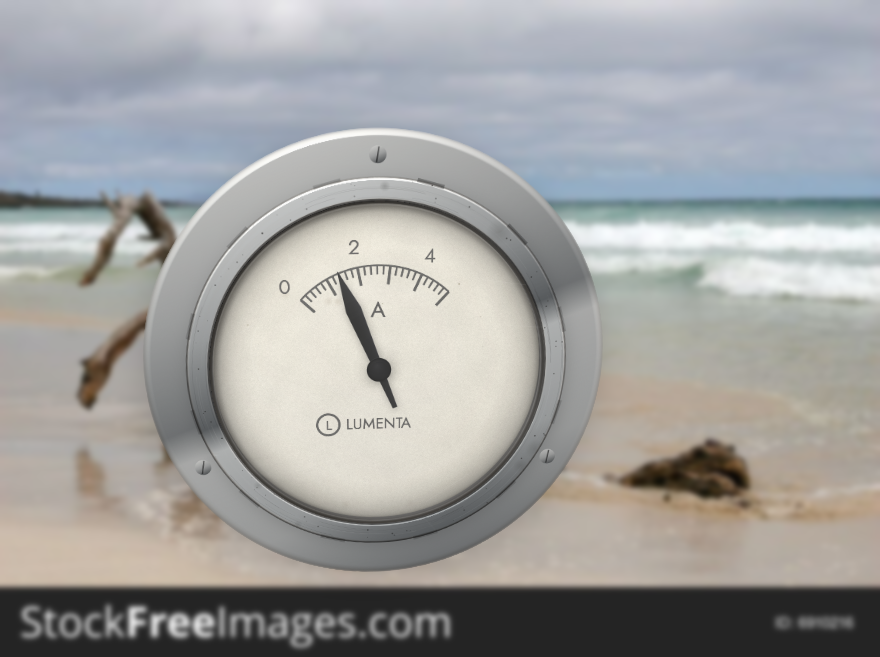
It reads 1.4
